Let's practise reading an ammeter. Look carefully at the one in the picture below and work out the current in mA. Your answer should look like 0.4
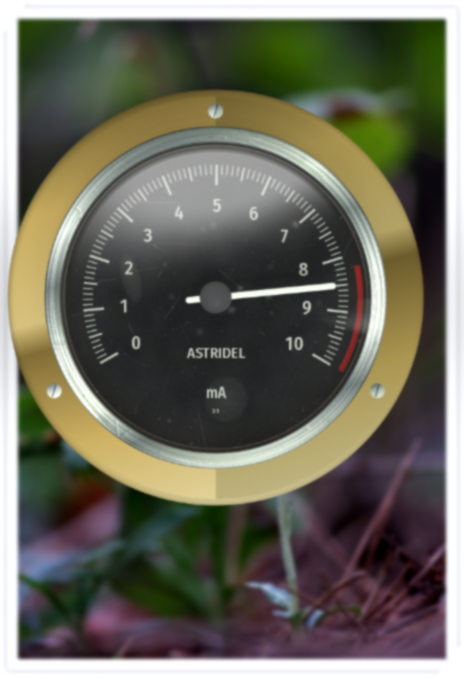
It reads 8.5
